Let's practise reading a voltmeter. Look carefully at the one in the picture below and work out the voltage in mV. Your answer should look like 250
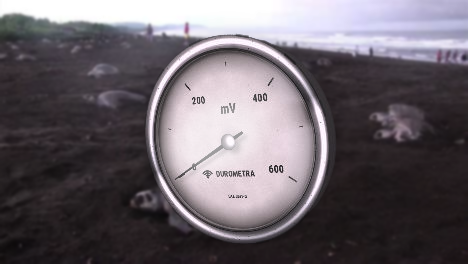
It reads 0
